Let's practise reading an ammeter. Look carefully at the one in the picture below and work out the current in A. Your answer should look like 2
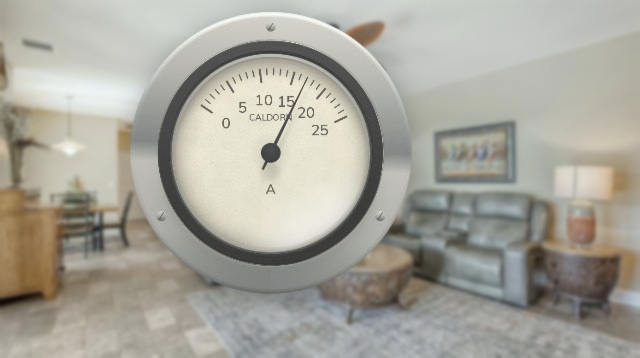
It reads 17
